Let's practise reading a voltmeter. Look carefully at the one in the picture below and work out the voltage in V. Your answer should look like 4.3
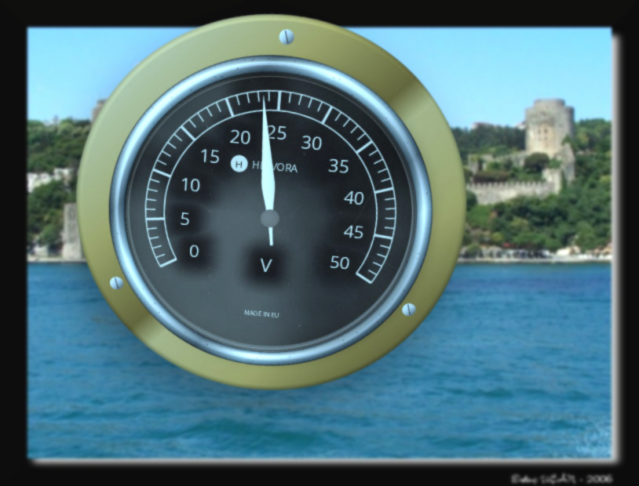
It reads 23.5
